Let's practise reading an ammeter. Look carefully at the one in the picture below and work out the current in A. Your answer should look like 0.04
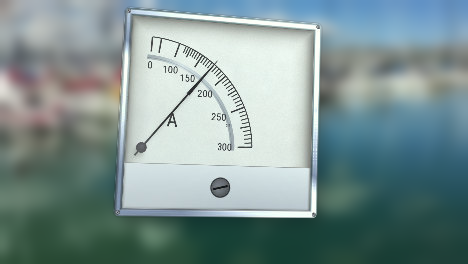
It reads 175
